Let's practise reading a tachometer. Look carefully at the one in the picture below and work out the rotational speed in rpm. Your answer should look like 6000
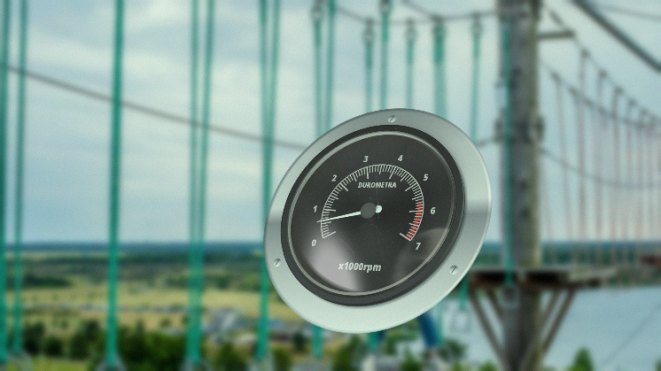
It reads 500
